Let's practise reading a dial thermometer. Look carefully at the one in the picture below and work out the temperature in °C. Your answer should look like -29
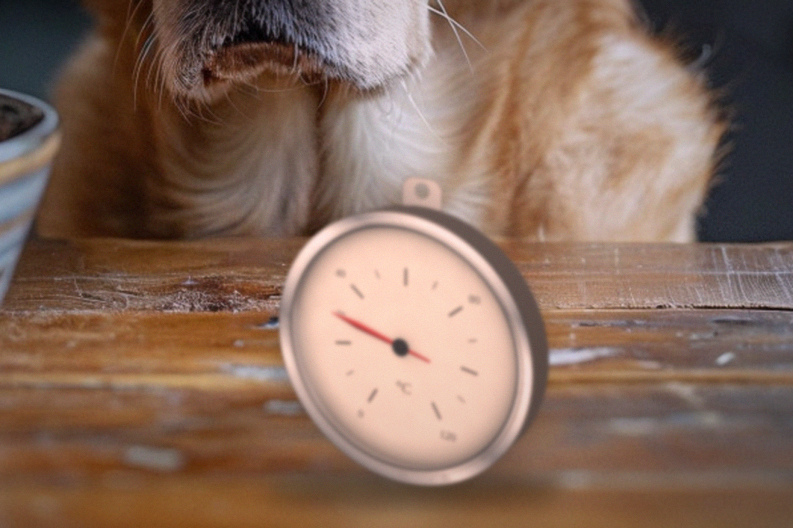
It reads 30
